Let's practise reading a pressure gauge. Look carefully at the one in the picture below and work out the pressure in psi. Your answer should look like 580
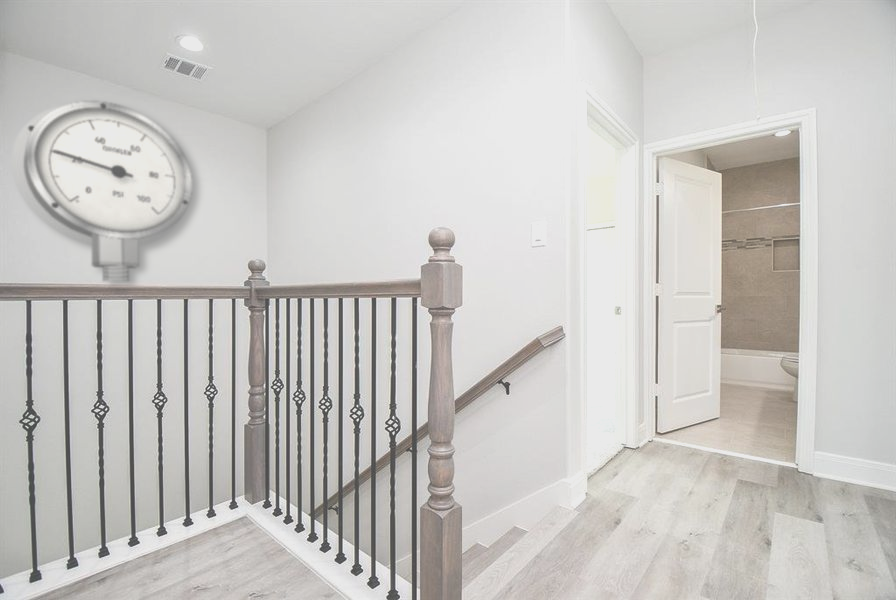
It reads 20
